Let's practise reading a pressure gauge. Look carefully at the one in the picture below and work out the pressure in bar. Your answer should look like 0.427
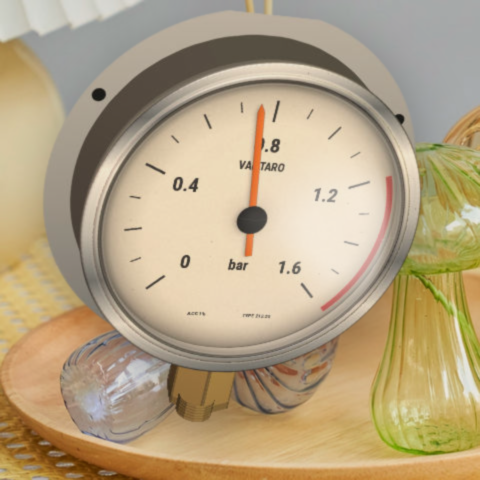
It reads 0.75
